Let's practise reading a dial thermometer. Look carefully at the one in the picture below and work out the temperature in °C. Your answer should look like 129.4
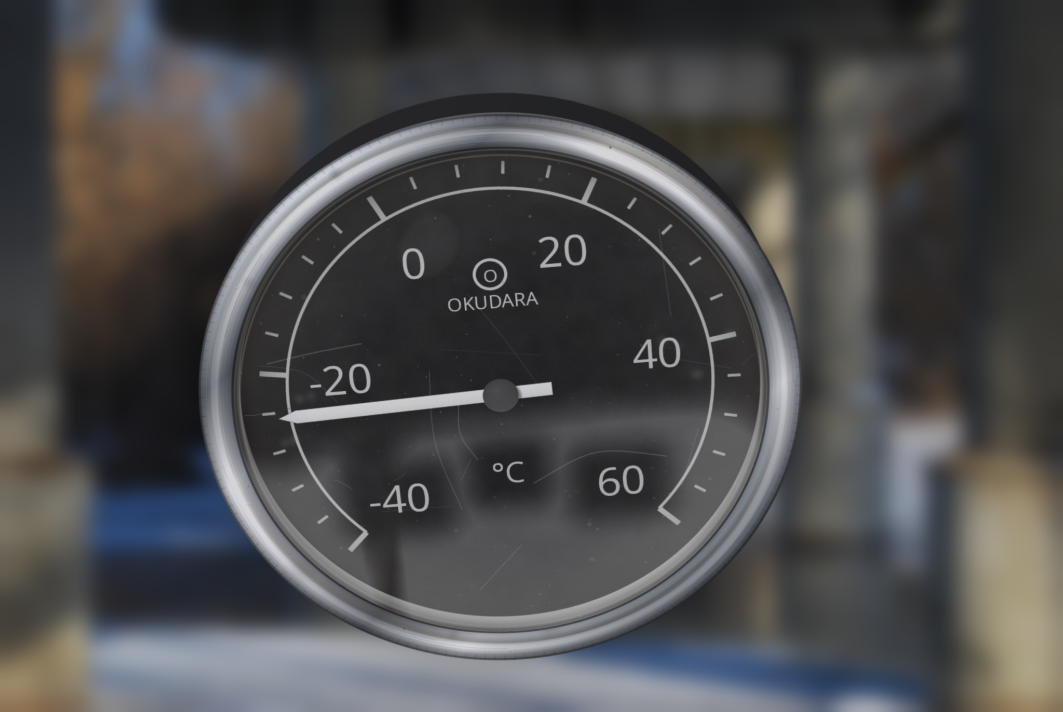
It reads -24
